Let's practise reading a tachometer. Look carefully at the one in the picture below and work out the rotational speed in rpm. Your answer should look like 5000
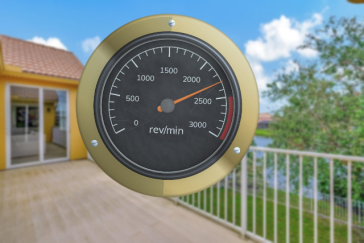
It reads 2300
